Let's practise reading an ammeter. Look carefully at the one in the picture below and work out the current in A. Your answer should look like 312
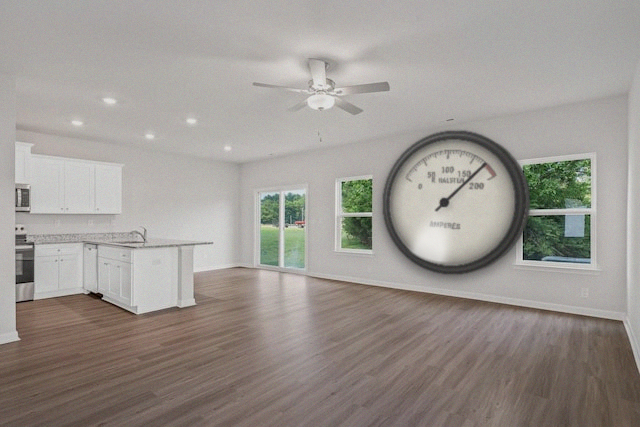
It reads 175
